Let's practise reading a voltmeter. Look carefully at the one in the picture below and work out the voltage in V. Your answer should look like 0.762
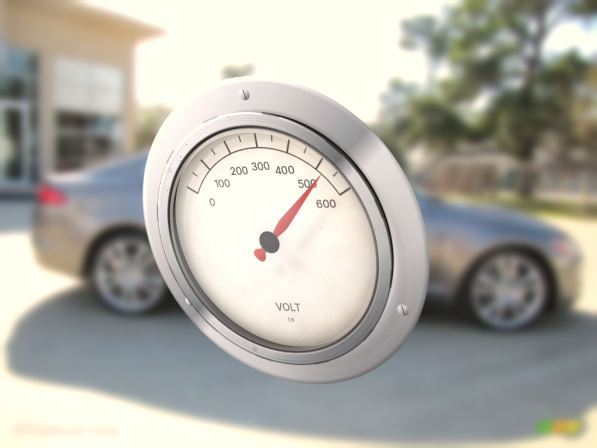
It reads 525
